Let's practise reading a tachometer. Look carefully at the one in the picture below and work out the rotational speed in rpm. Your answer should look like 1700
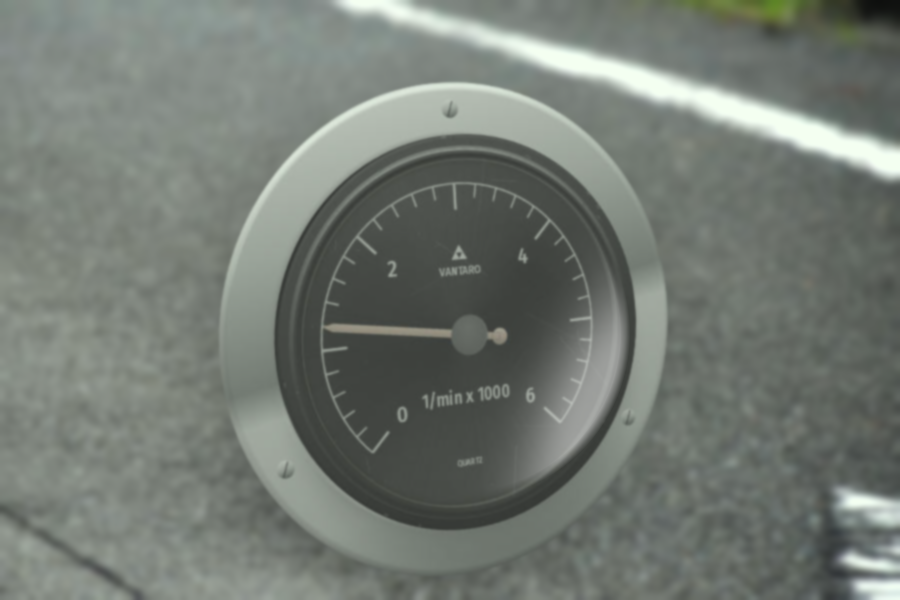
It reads 1200
